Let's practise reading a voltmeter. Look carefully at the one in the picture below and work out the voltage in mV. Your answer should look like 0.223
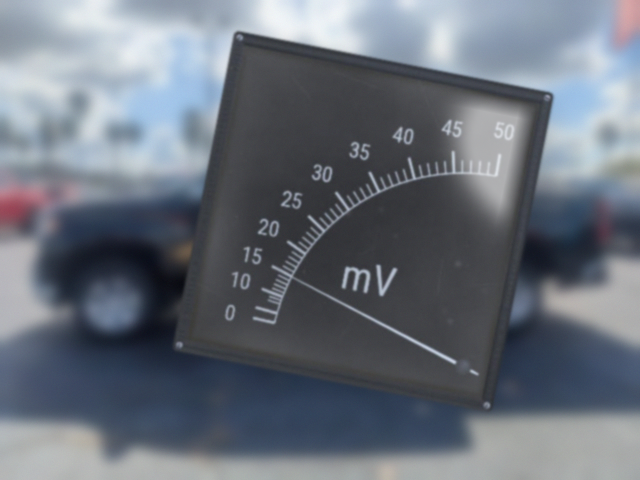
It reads 15
